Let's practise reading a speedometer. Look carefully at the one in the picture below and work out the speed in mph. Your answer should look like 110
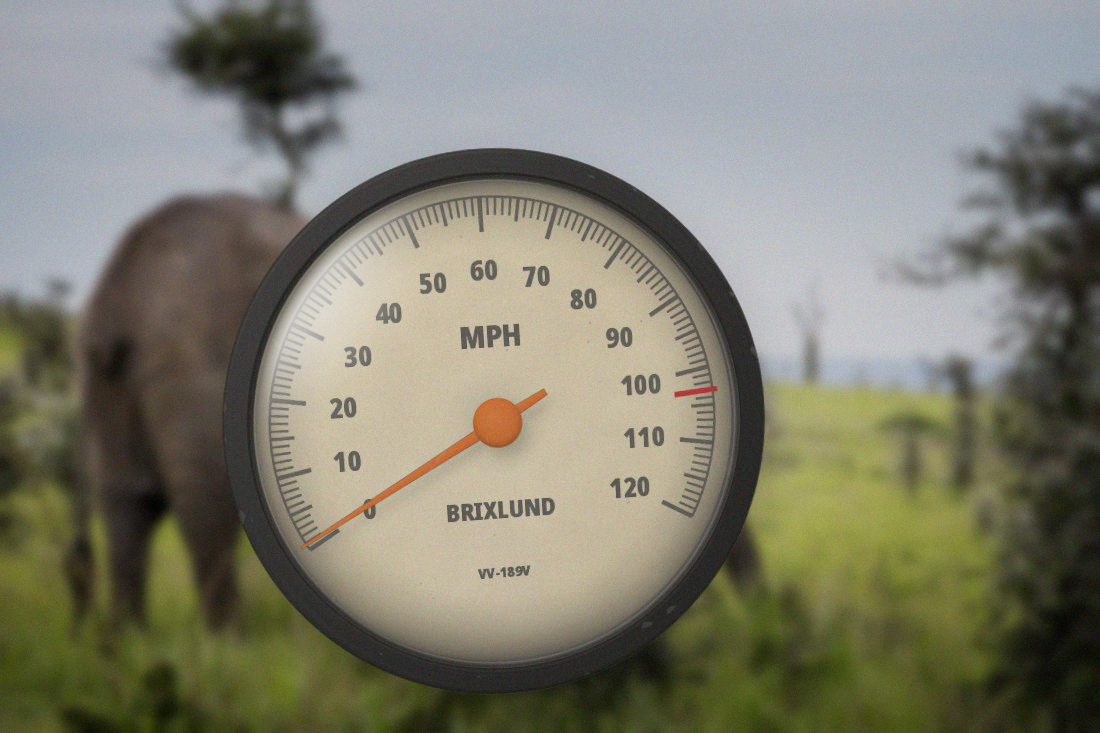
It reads 1
